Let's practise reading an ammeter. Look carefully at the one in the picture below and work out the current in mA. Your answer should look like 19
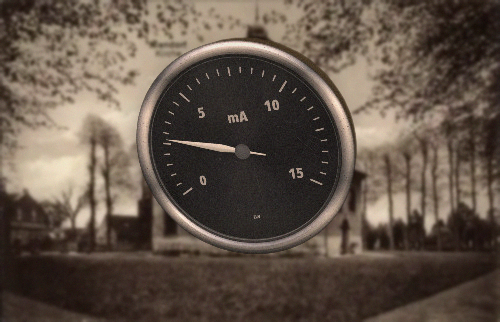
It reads 2.75
